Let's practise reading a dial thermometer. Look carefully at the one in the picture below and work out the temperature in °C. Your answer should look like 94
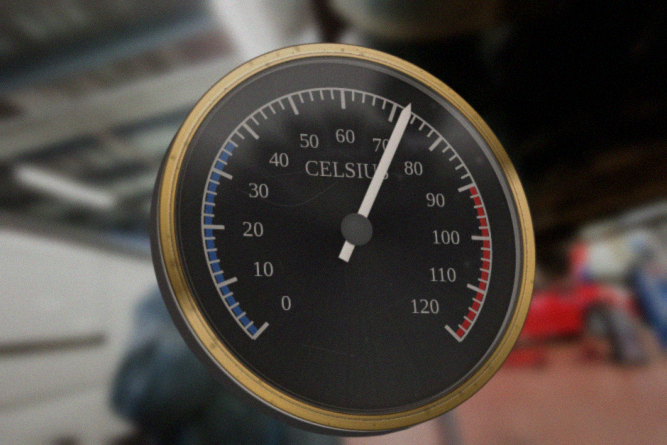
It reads 72
